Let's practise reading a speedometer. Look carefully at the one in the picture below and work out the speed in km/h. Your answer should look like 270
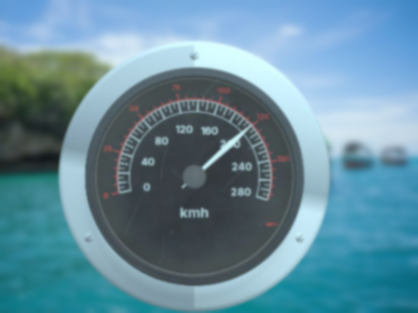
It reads 200
